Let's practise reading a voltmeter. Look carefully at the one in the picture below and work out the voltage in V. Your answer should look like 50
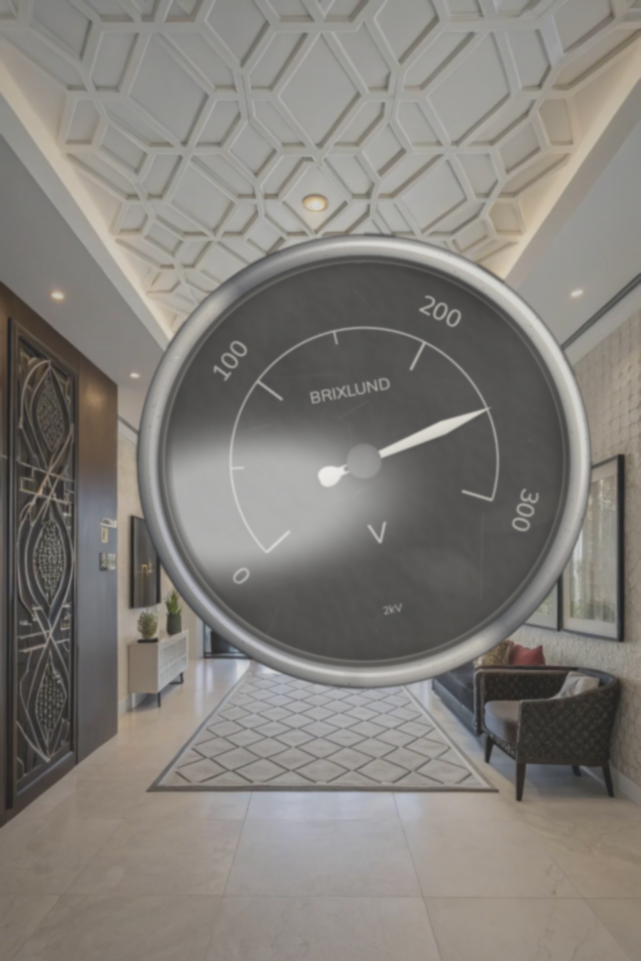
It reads 250
